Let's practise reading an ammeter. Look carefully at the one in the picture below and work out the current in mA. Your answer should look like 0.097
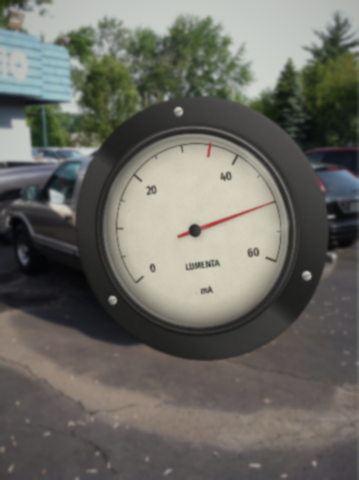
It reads 50
